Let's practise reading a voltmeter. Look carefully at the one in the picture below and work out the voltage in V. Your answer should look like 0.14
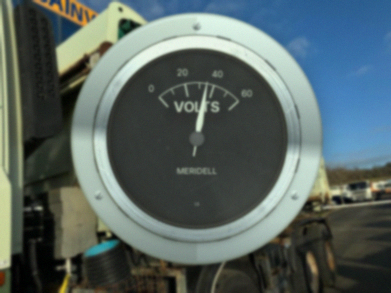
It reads 35
